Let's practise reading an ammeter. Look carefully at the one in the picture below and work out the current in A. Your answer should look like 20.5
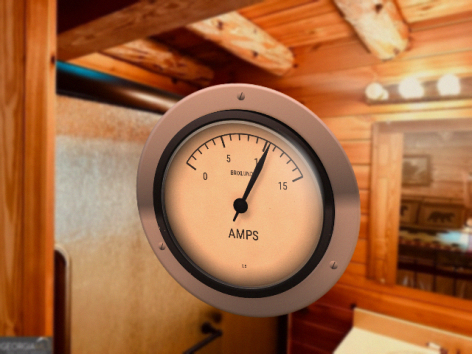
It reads 10.5
